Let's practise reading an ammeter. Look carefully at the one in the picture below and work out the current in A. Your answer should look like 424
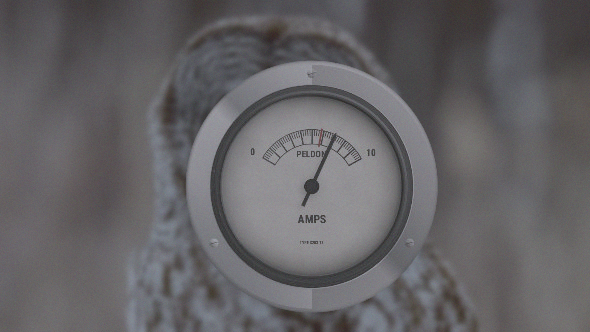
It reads 7
